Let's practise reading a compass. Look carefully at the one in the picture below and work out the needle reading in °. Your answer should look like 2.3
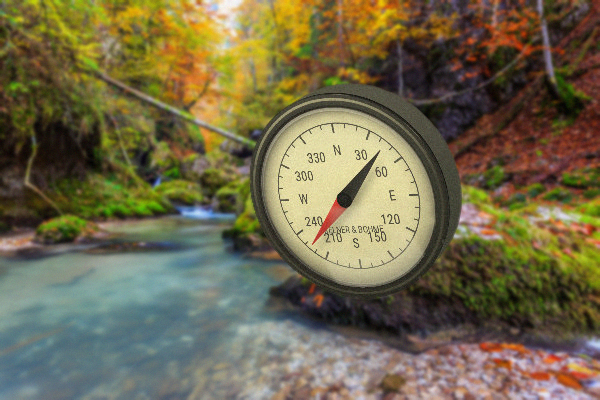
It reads 225
